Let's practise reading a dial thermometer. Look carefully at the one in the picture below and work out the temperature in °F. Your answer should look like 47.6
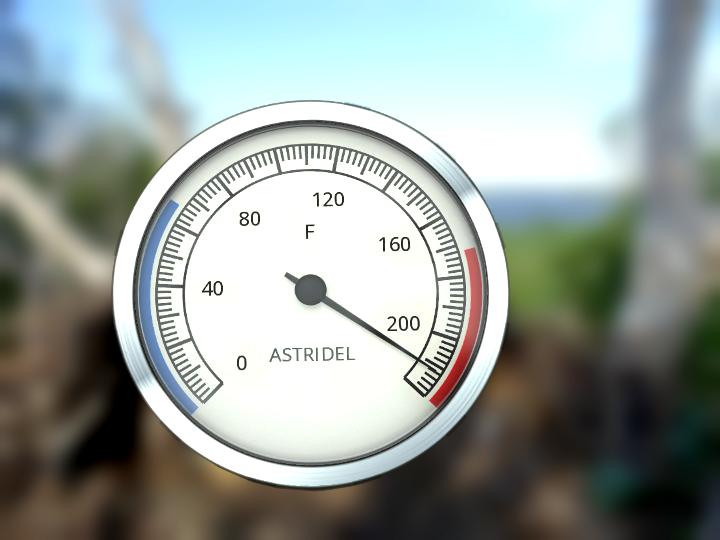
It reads 212
